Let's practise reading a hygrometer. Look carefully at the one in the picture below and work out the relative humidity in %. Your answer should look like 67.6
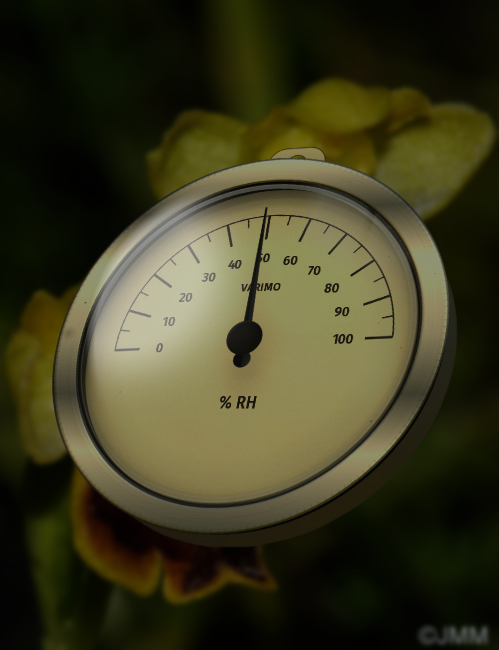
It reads 50
